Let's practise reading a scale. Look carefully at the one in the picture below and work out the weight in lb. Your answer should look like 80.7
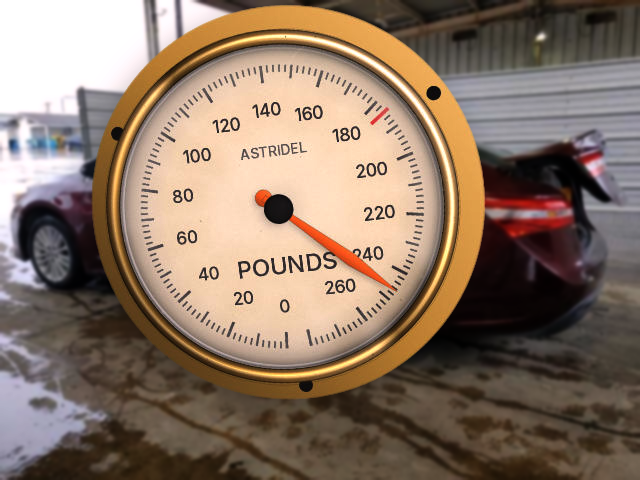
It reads 246
